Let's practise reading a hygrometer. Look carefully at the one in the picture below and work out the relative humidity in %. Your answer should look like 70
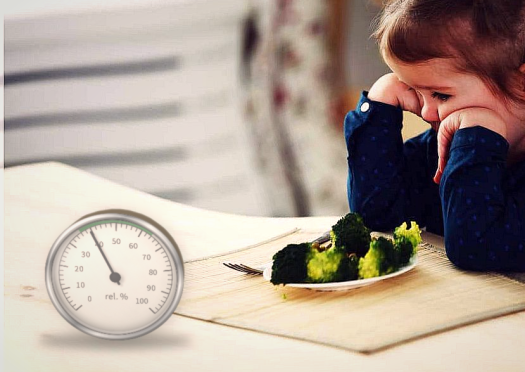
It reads 40
